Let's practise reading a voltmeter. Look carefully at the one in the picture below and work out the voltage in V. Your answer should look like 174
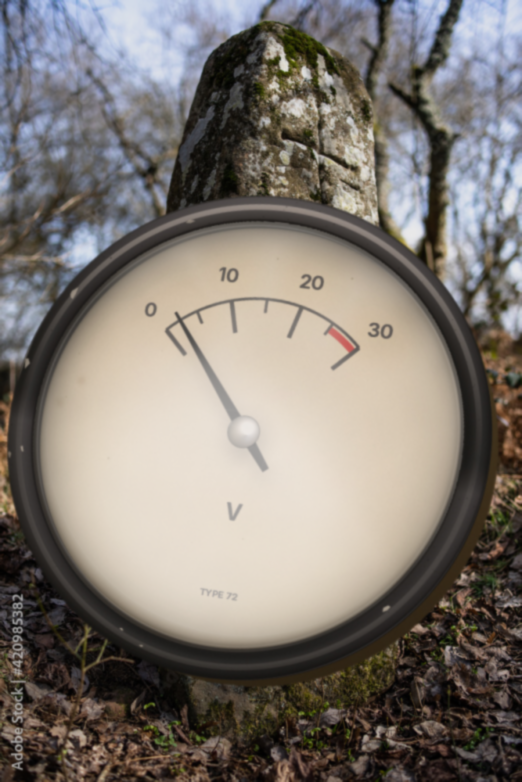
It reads 2.5
